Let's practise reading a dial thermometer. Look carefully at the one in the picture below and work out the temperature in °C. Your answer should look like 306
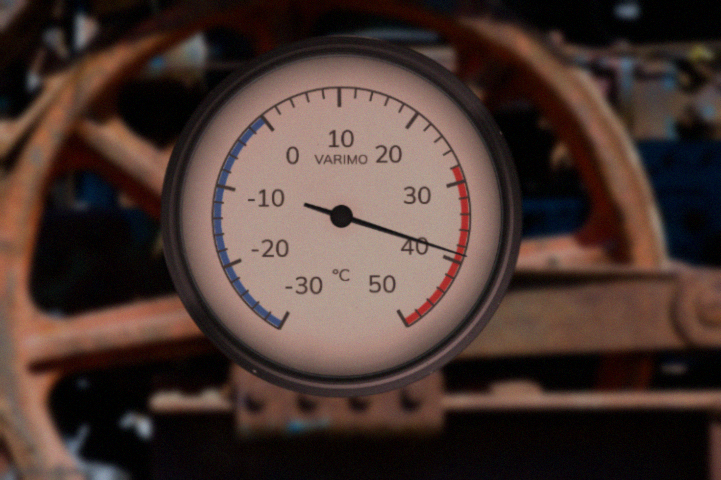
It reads 39
